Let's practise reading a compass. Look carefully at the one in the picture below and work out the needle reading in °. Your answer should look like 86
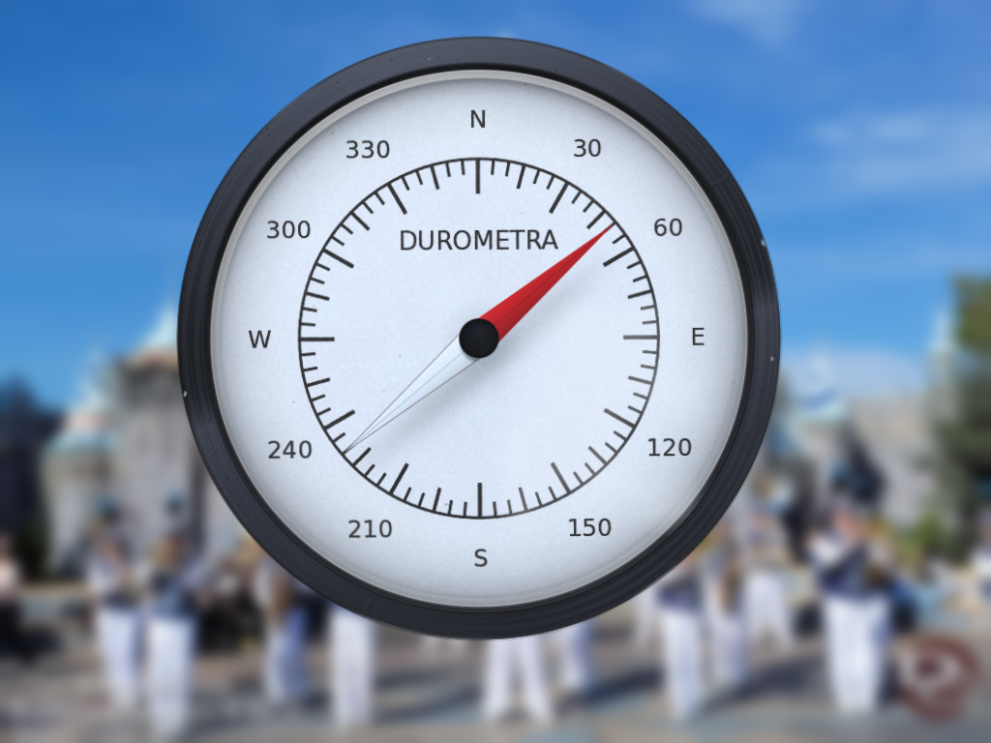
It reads 50
